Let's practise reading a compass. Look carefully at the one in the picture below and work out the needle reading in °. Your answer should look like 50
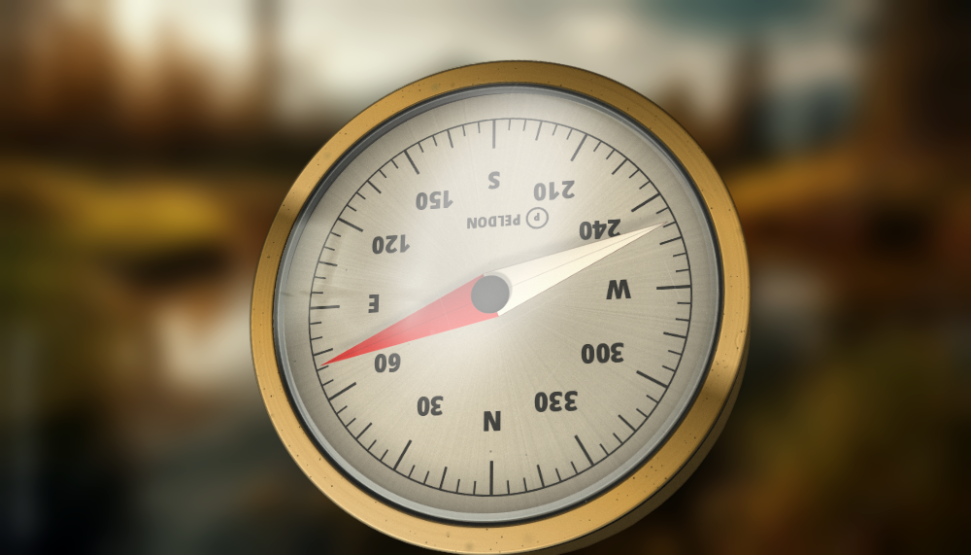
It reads 70
